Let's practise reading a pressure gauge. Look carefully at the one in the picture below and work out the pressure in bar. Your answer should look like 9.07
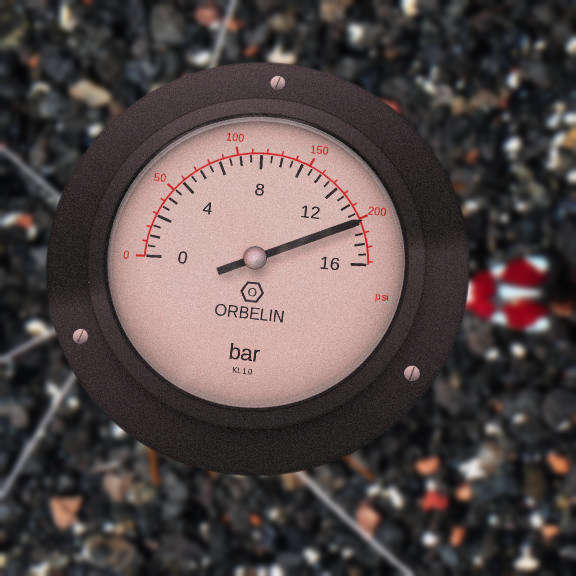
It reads 14
